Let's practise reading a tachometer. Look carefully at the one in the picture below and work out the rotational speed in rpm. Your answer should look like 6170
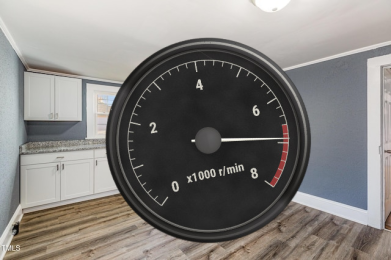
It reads 6900
